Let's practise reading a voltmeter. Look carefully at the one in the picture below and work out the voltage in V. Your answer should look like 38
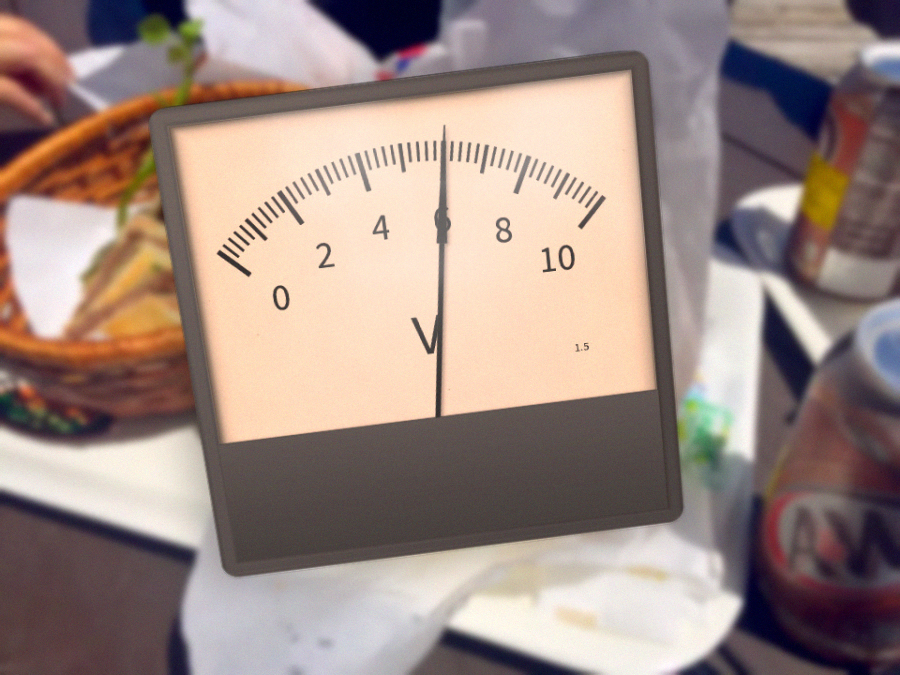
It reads 6
